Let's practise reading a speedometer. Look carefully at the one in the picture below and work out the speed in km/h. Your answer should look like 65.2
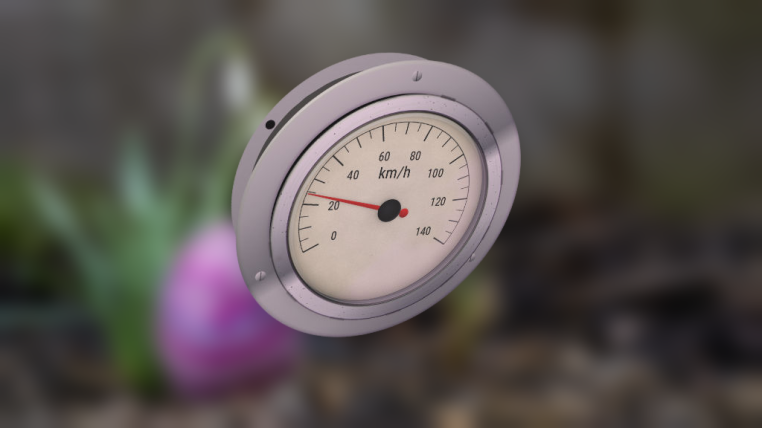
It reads 25
